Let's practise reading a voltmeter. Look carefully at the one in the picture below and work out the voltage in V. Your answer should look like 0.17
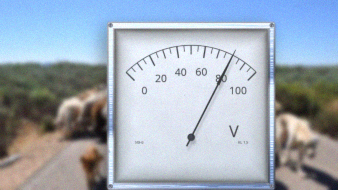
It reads 80
